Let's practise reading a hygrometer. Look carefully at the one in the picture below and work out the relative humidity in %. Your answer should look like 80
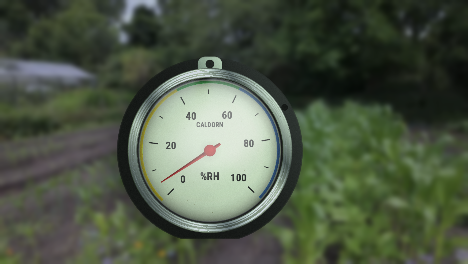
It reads 5
